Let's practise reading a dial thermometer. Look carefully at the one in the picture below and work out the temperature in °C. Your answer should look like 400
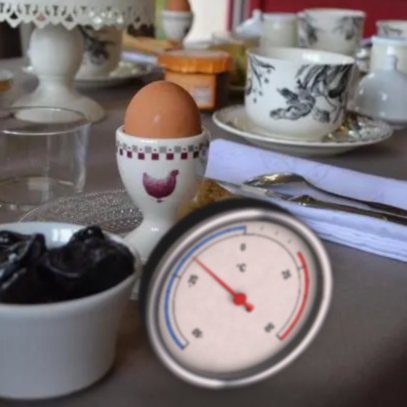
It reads -17.5
